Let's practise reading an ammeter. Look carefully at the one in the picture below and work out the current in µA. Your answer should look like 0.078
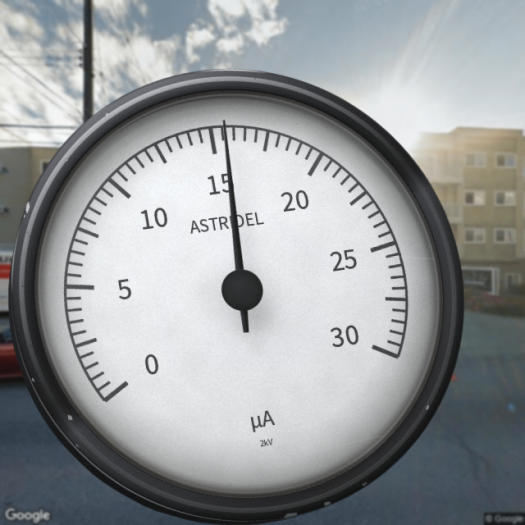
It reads 15.5
